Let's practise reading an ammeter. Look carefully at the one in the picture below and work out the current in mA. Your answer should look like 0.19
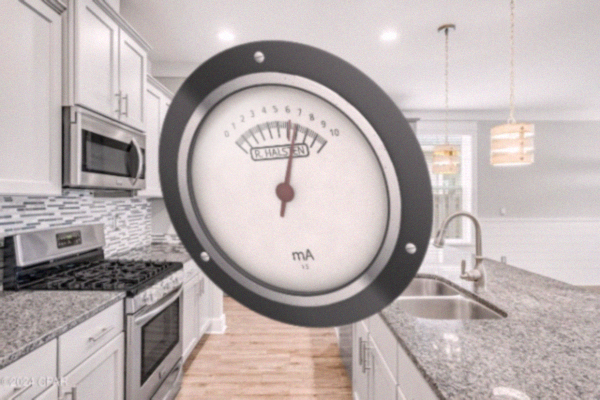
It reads 7
